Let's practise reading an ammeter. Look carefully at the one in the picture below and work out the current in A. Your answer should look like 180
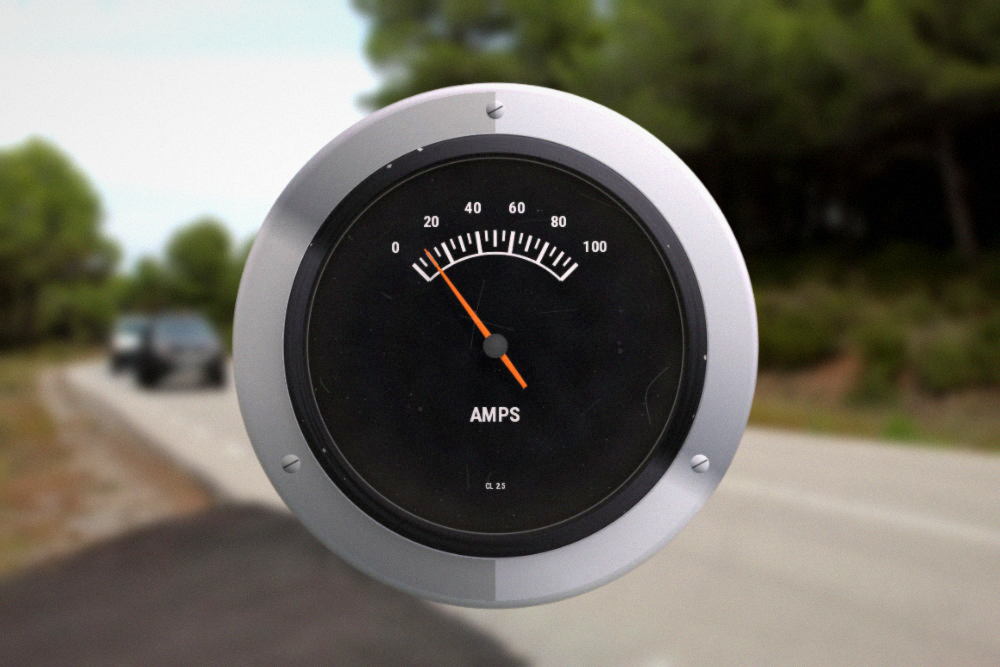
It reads 10
